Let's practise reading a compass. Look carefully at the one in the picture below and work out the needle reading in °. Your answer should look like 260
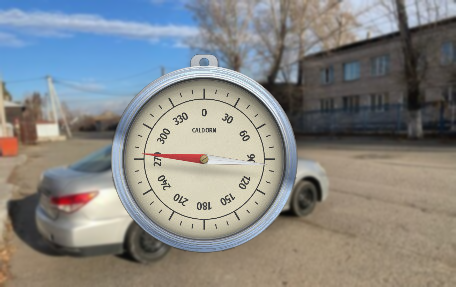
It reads 275
